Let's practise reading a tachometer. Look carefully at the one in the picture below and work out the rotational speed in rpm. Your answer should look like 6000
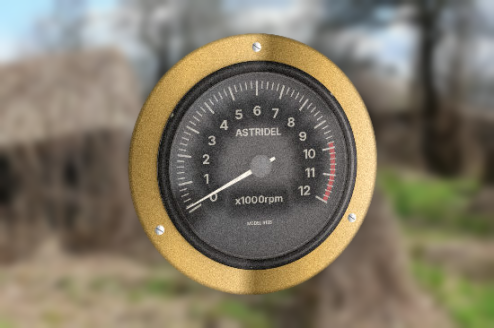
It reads 200
